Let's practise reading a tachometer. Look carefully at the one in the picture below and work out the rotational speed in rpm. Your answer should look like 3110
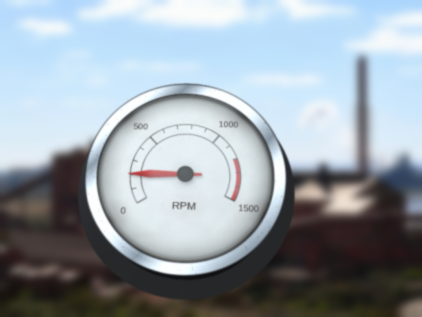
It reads 200
